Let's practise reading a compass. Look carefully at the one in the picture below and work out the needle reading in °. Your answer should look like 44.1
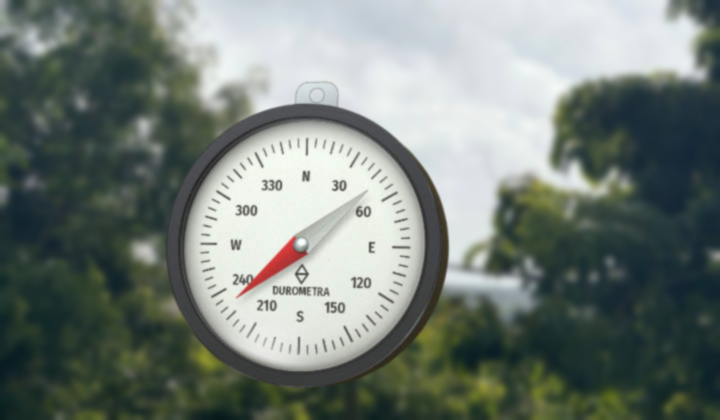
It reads 230
